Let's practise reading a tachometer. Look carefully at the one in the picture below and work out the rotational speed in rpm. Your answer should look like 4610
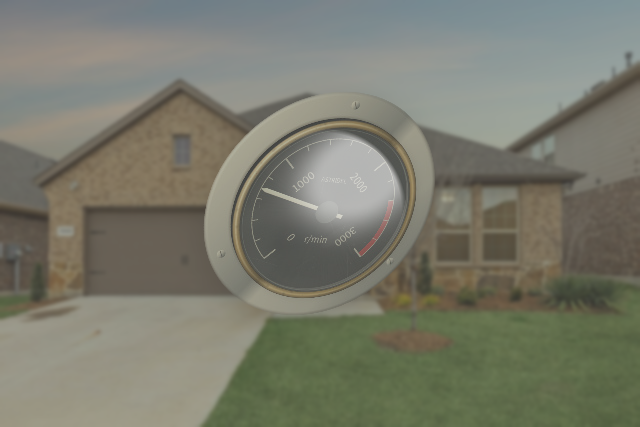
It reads 700
